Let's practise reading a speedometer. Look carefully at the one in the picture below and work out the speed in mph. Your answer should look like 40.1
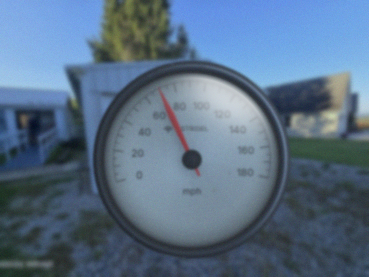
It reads 70
